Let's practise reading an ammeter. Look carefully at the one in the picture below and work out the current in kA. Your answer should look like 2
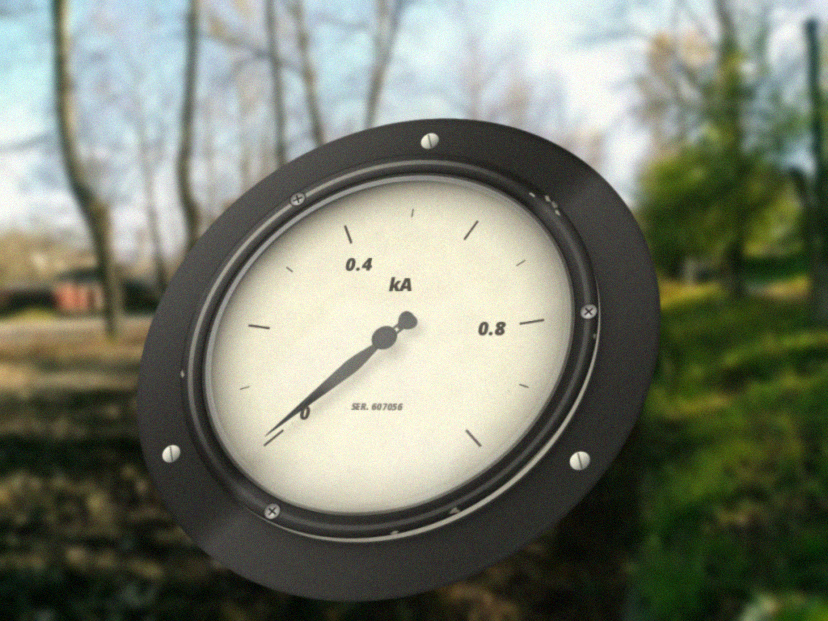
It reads 0
